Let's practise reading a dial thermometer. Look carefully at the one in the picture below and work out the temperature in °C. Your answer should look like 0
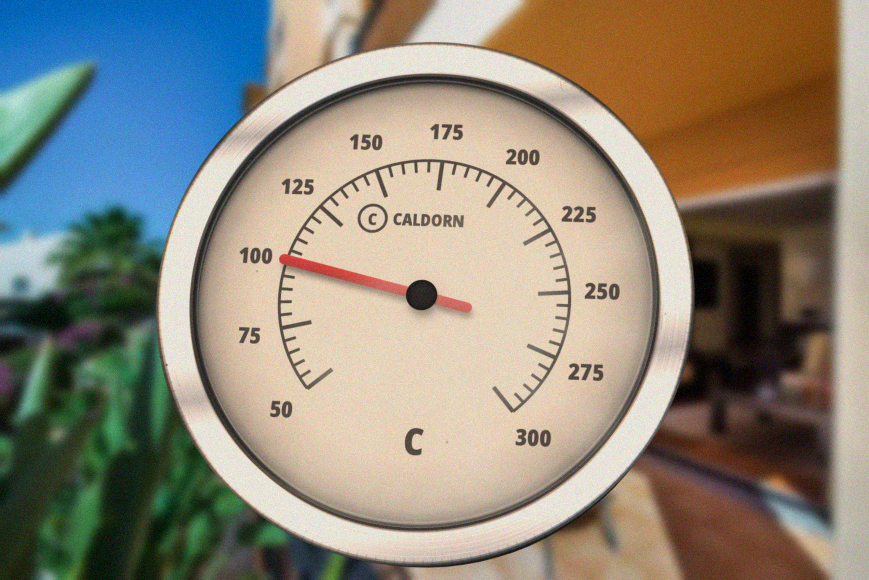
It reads 100
